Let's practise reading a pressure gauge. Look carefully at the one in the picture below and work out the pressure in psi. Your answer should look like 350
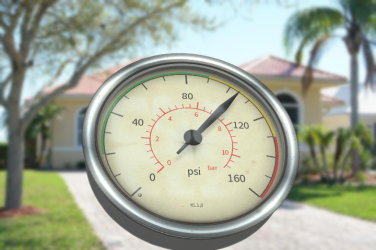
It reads 105
